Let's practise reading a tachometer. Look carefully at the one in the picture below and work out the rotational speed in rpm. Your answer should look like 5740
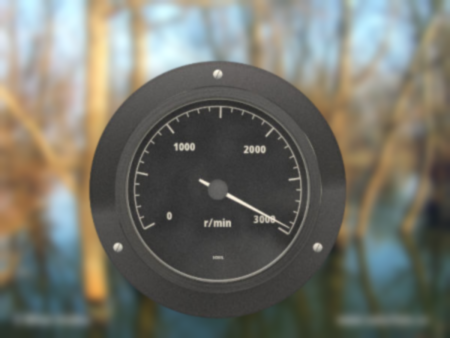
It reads 2950
